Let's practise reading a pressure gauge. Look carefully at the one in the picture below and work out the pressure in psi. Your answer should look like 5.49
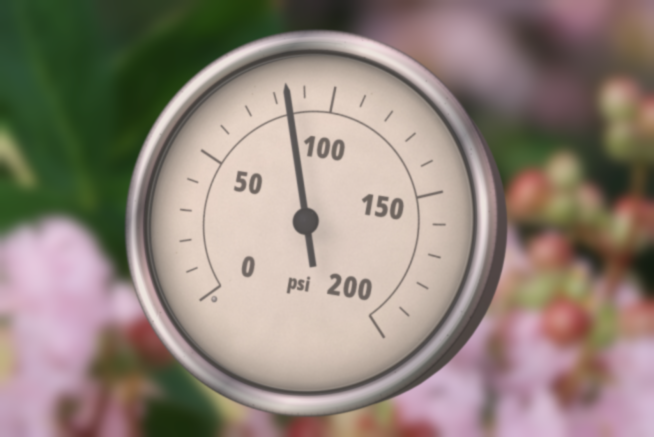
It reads 85
